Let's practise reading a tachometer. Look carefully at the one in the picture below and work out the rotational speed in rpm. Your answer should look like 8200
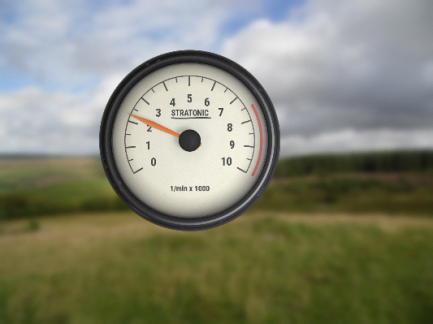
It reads 2250
